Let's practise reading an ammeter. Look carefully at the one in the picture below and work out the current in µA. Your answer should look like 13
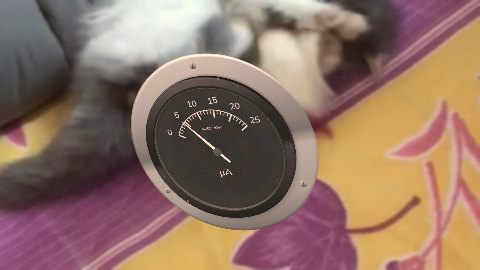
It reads 5
